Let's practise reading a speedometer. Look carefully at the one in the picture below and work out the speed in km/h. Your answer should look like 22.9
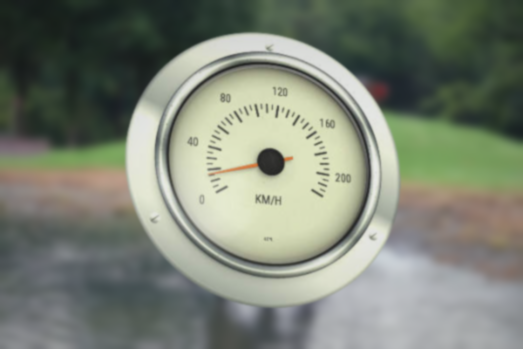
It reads 15
